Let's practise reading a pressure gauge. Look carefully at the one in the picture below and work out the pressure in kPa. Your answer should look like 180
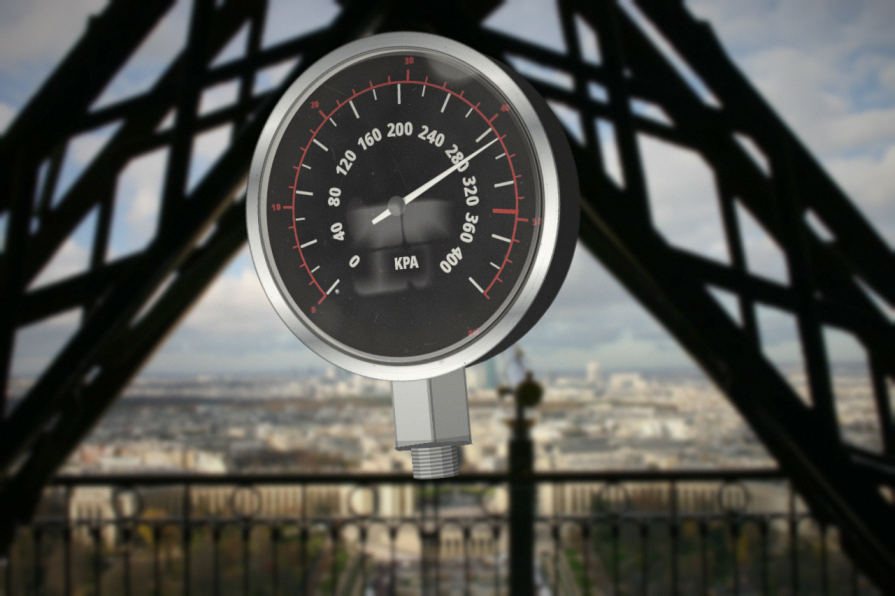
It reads 290
